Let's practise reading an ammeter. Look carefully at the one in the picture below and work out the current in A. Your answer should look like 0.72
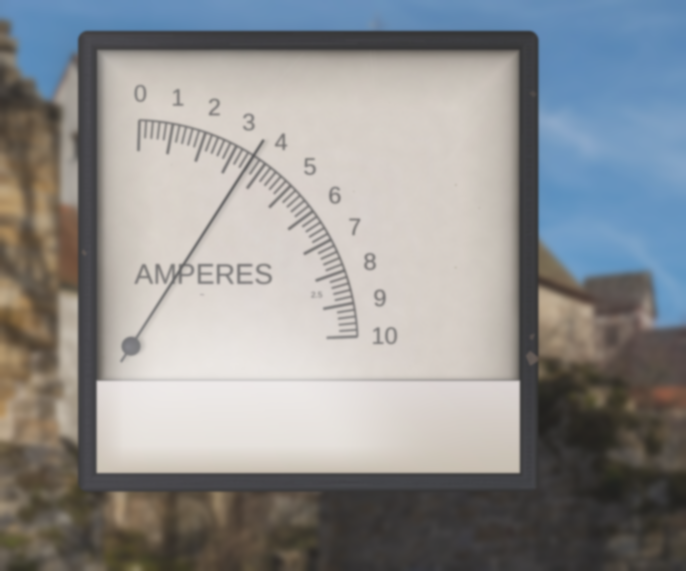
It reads 3.6
